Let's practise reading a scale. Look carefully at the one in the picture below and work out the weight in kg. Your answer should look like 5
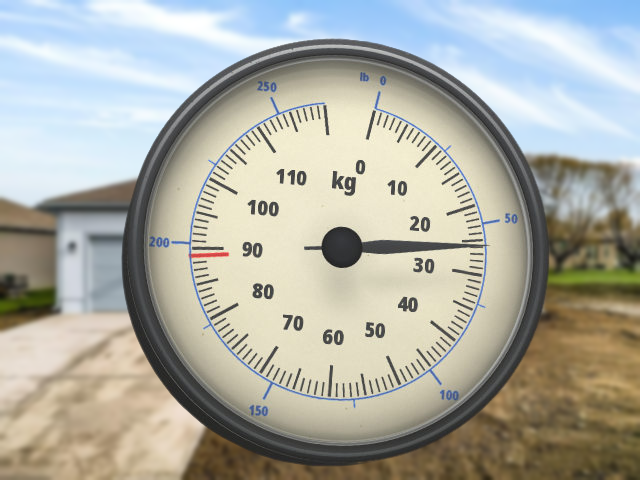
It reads 26
